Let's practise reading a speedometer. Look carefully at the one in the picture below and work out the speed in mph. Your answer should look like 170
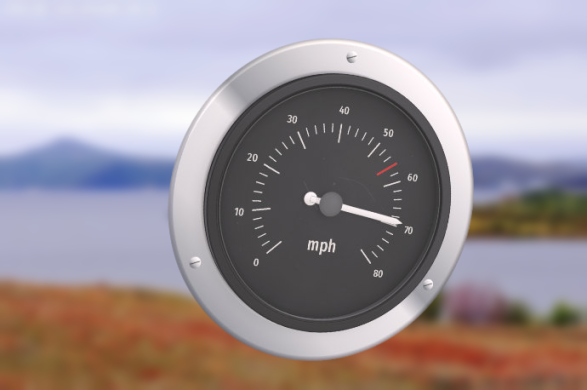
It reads 69
